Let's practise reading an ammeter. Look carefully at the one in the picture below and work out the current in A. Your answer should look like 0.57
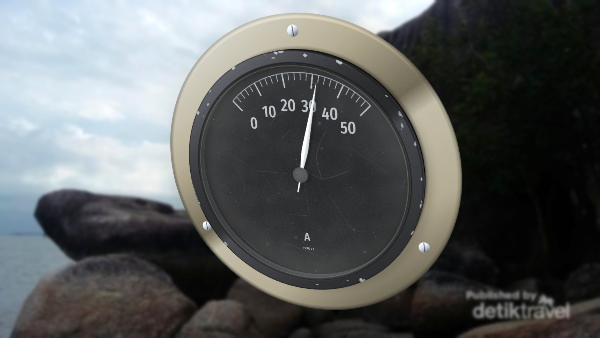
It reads 32
